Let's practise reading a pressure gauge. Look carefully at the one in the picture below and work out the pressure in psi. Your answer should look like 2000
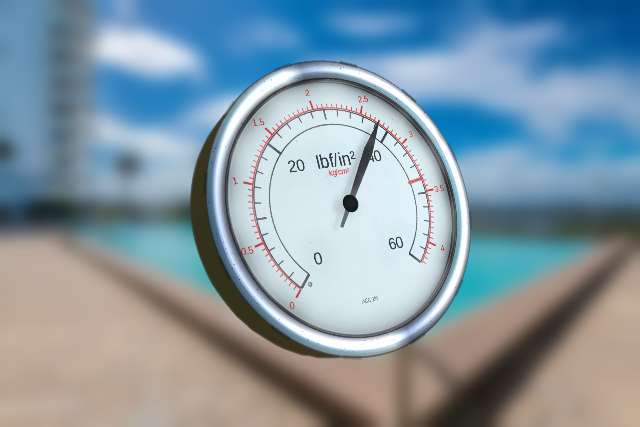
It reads 38
